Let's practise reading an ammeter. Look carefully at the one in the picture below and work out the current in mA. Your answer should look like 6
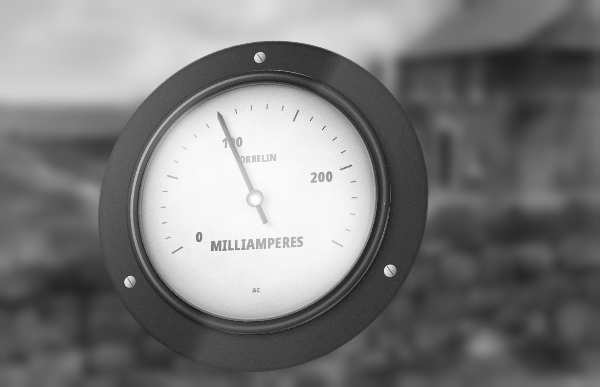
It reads 100
